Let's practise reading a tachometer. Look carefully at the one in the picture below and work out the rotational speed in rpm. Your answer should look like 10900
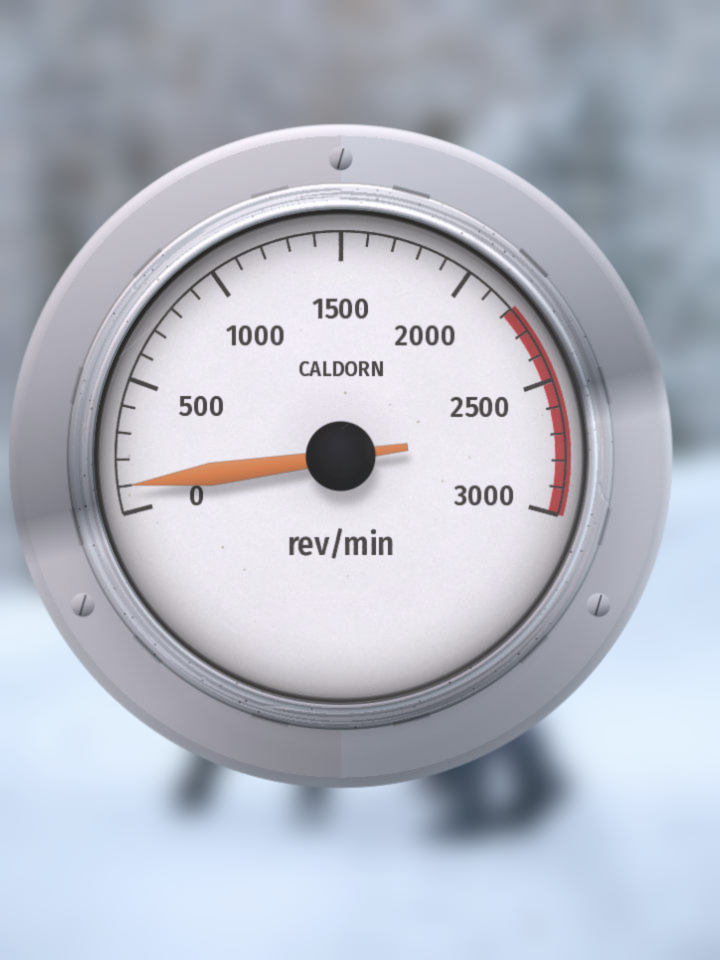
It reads 100
